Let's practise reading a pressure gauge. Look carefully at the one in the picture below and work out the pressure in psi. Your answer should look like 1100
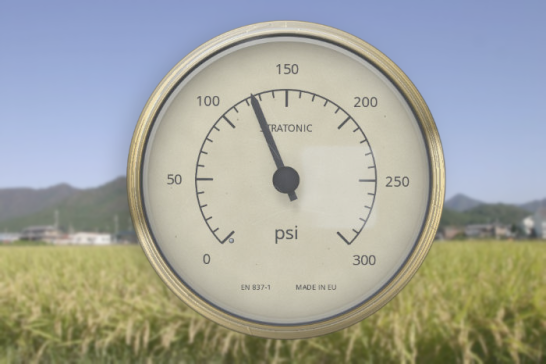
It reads 125
